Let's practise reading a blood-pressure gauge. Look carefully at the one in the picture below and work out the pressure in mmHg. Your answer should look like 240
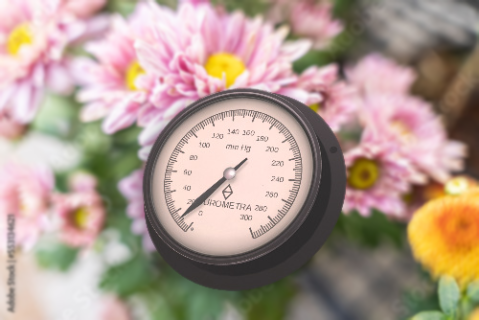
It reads 10
